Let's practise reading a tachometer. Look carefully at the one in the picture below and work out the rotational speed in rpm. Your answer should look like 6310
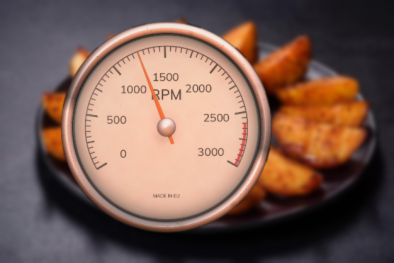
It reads 1250
